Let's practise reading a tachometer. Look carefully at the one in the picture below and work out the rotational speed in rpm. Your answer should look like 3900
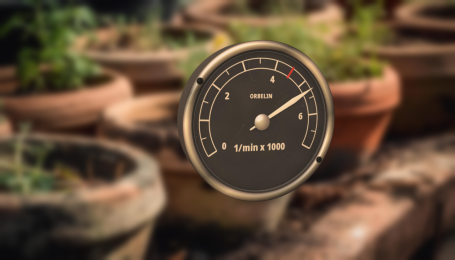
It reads 5250
